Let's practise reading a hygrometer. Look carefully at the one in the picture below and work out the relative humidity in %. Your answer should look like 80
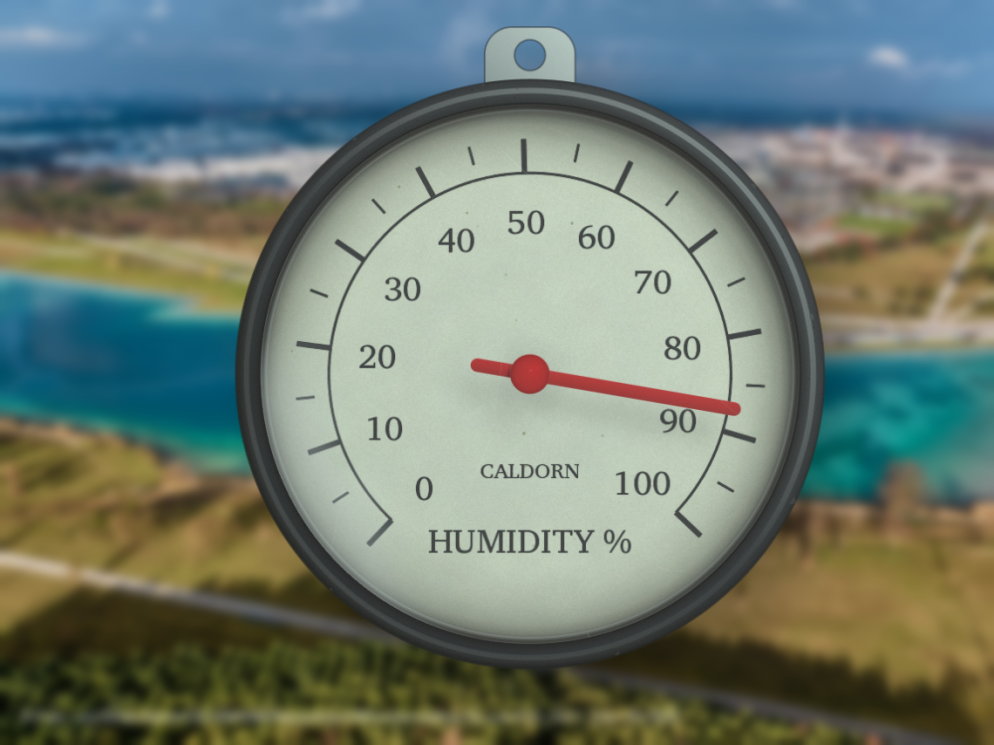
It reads 87.5
